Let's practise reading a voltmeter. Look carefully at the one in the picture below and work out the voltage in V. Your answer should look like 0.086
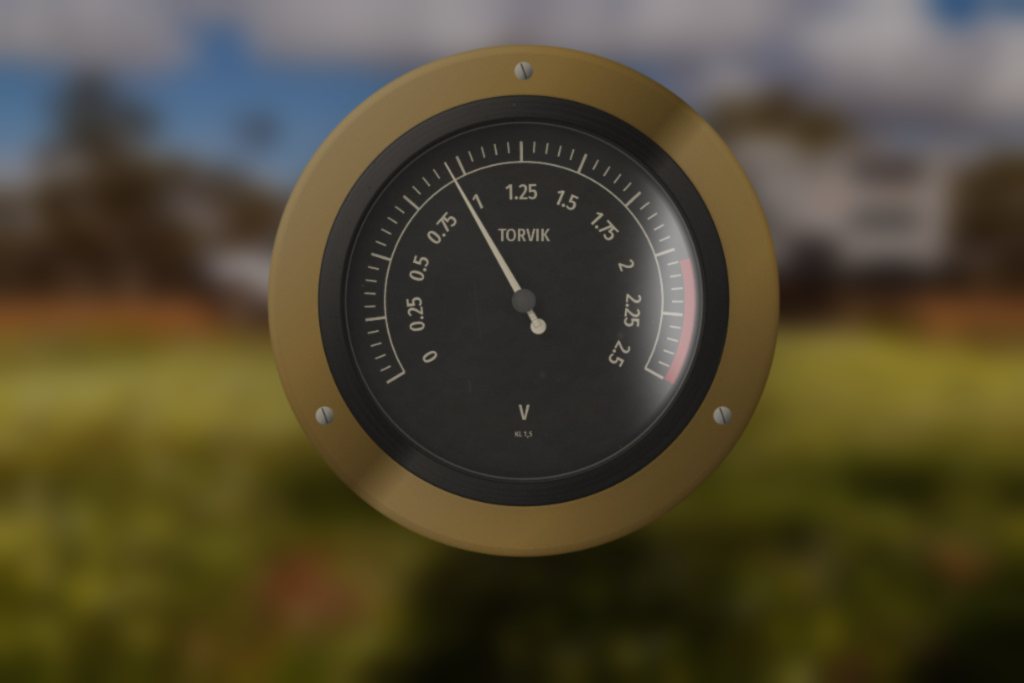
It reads 0.95
